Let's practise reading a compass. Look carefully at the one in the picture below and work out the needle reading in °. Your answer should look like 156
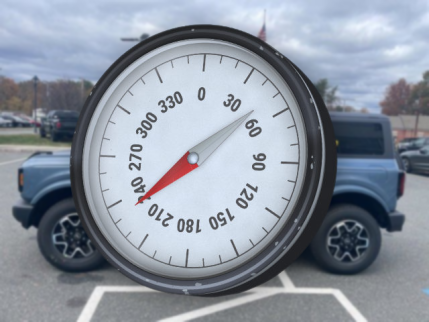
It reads 230
